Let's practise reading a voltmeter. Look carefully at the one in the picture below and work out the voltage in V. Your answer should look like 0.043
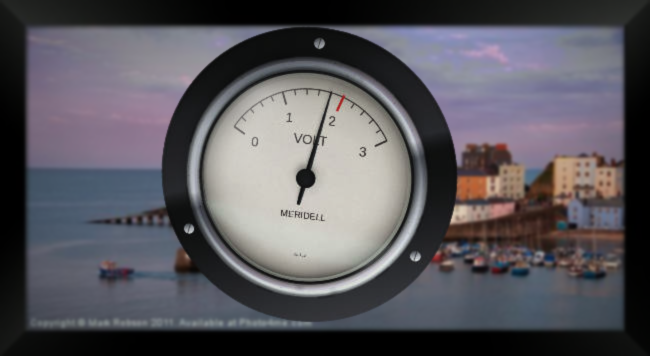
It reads 1.8
